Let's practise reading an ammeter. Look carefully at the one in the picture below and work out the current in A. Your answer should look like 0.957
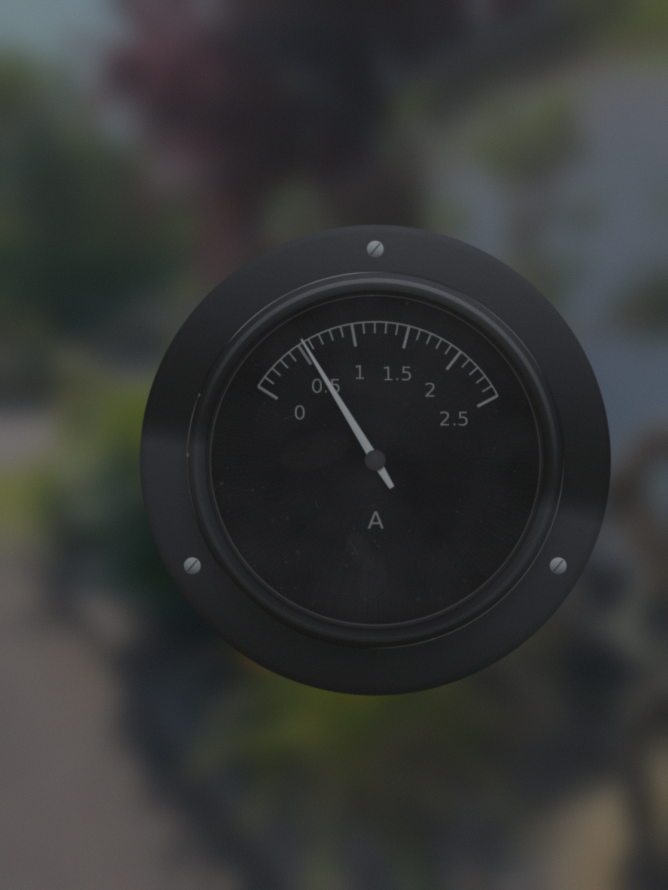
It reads 0.55
